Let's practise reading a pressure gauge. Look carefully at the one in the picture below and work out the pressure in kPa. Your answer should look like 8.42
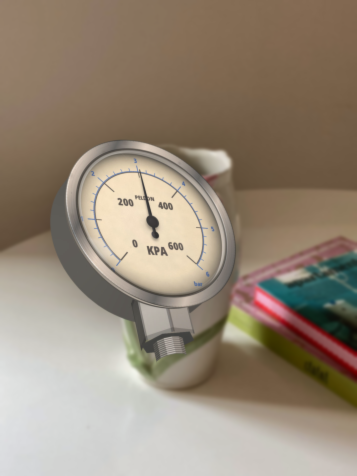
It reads 300
